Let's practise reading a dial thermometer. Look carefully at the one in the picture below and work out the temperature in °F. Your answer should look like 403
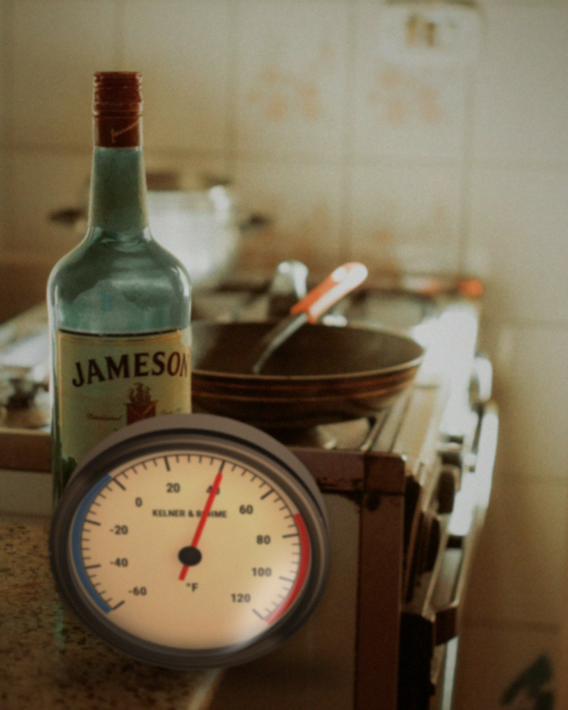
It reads 40
